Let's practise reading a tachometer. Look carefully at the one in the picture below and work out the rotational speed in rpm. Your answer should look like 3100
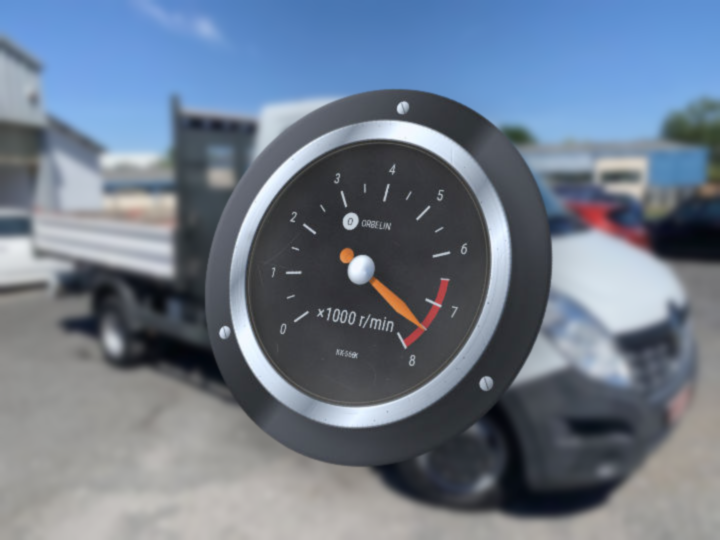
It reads 7500
